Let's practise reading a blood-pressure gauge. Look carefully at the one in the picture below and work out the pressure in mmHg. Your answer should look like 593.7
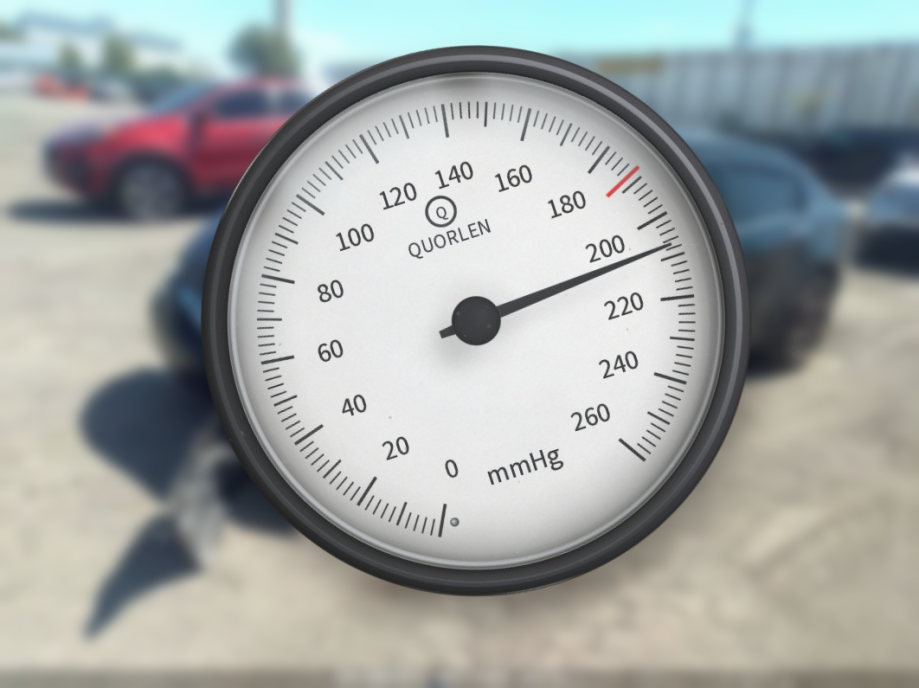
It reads 207
